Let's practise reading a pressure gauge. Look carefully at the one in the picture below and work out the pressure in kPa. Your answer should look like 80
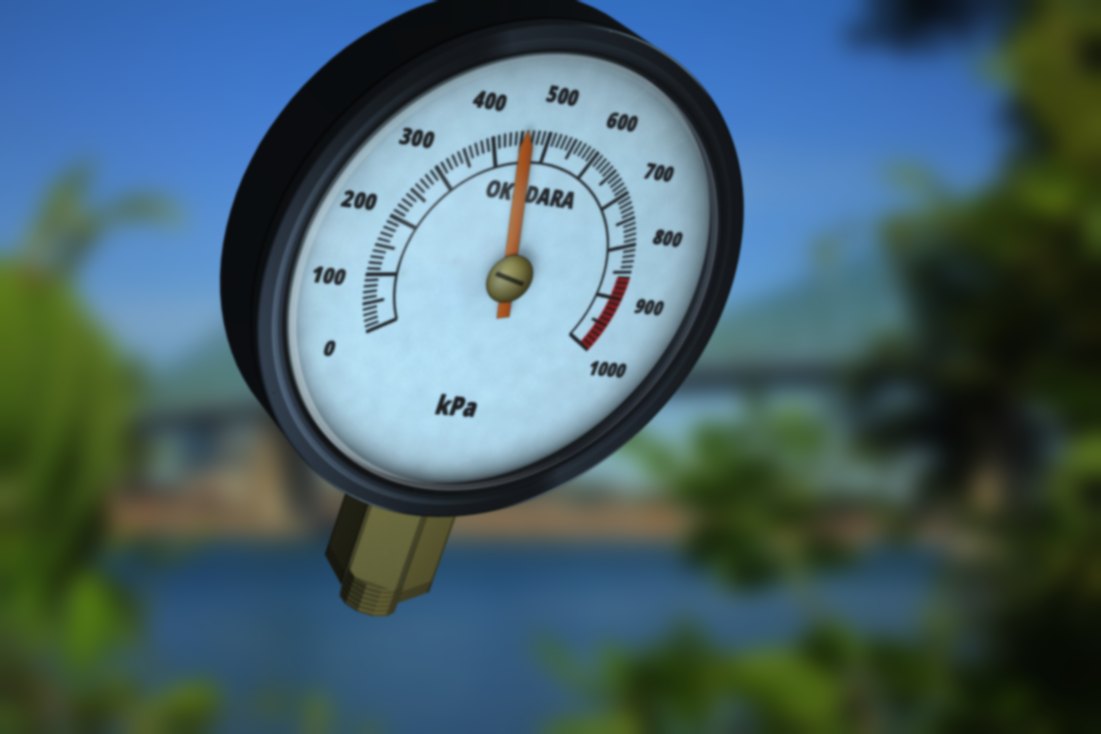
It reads 450
